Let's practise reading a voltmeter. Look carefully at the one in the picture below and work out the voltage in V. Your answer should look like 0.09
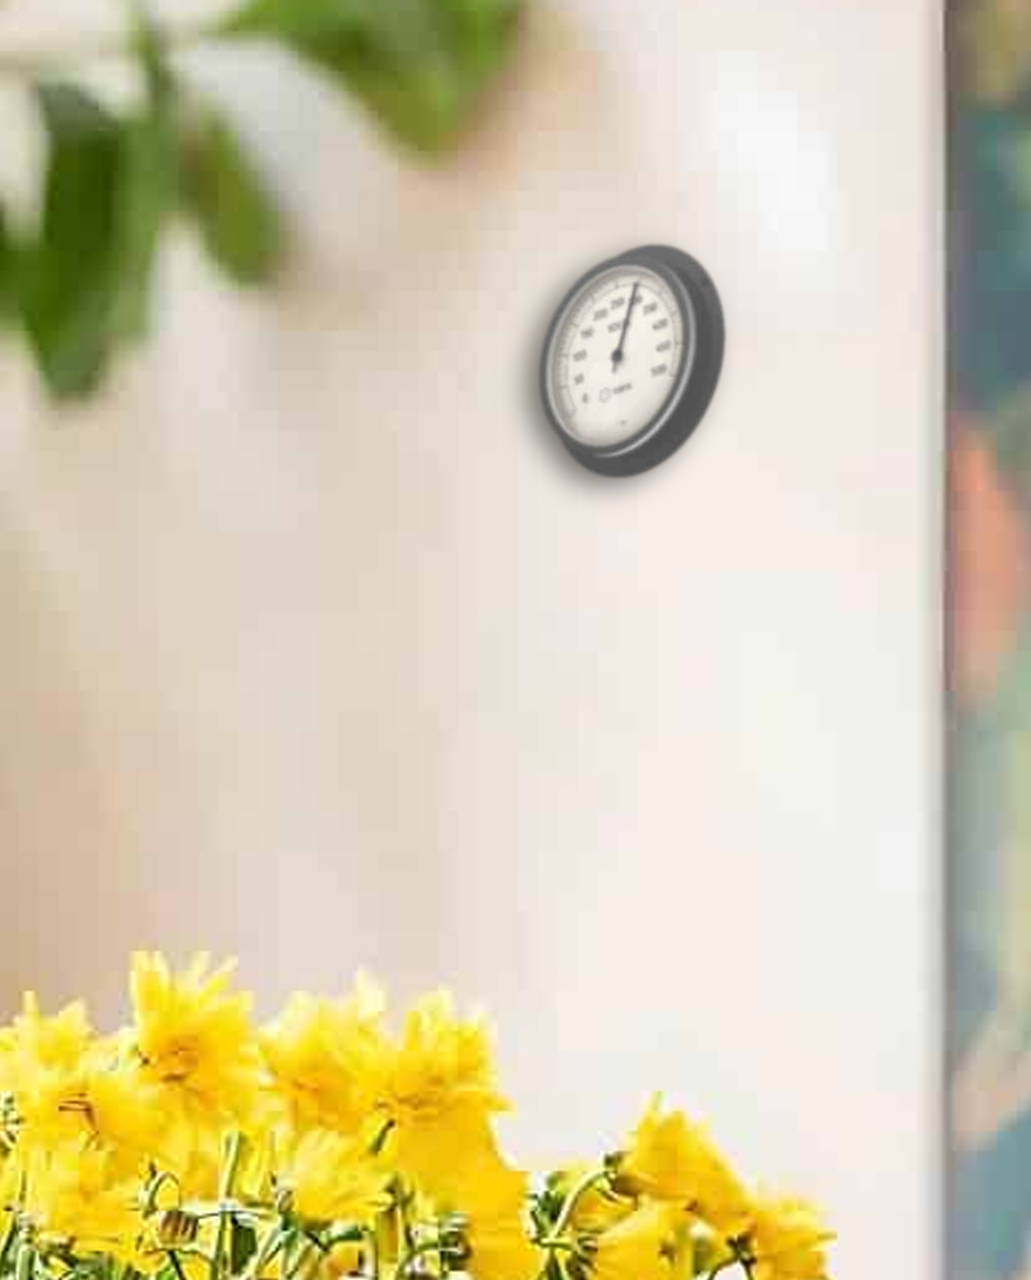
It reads 300
